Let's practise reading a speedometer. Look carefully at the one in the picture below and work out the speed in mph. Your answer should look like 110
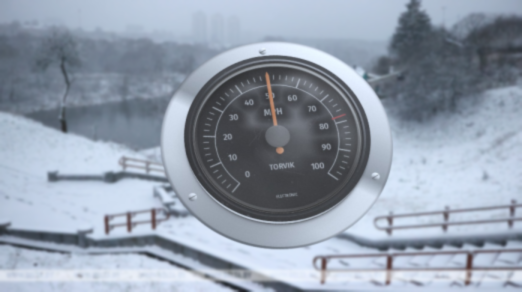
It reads 50
